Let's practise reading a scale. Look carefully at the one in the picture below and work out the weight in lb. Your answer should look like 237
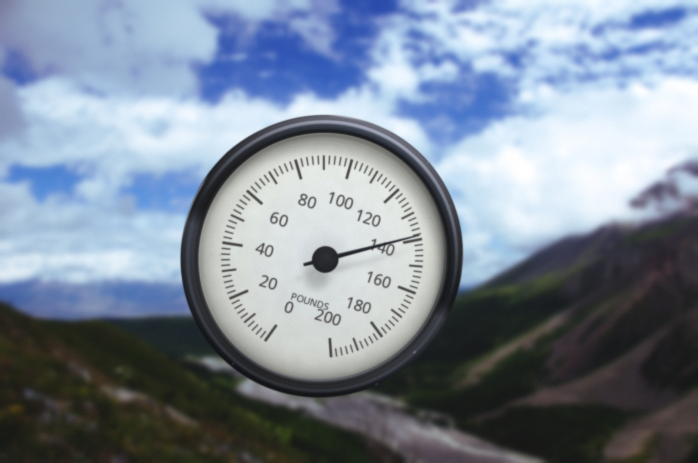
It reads 138
